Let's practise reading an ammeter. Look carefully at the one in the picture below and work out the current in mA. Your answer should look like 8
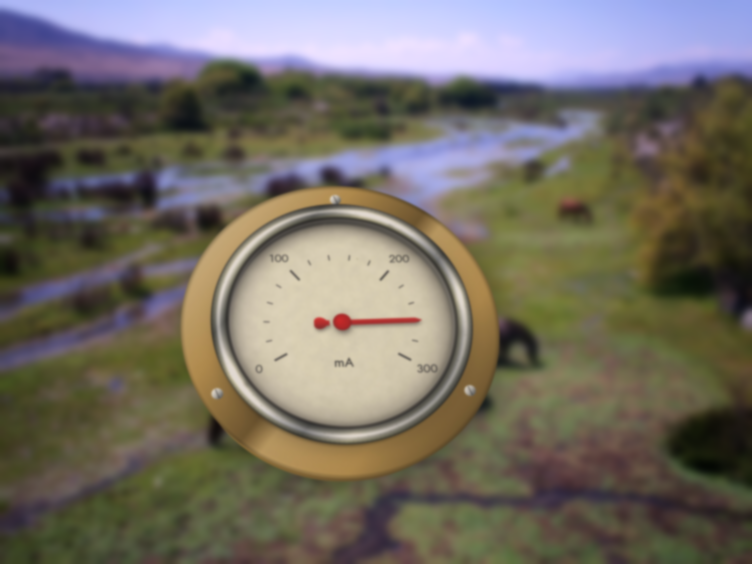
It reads 260
